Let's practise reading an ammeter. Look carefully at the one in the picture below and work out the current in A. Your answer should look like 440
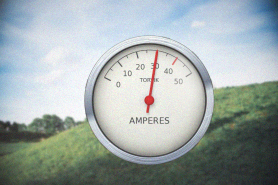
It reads 30
